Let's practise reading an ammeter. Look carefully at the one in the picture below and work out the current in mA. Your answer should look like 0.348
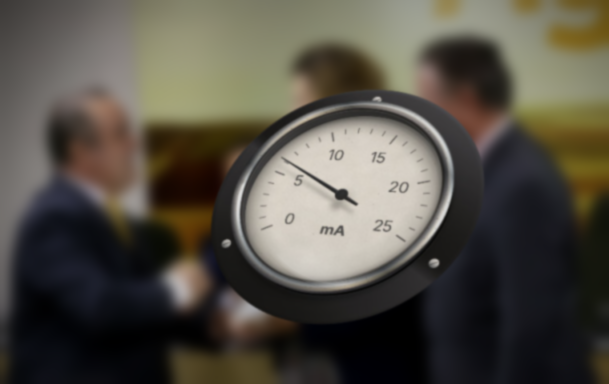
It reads 6
